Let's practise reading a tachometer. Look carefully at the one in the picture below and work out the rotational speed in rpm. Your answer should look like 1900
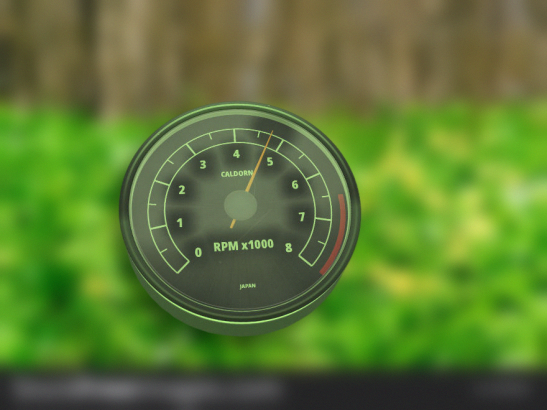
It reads 4750
